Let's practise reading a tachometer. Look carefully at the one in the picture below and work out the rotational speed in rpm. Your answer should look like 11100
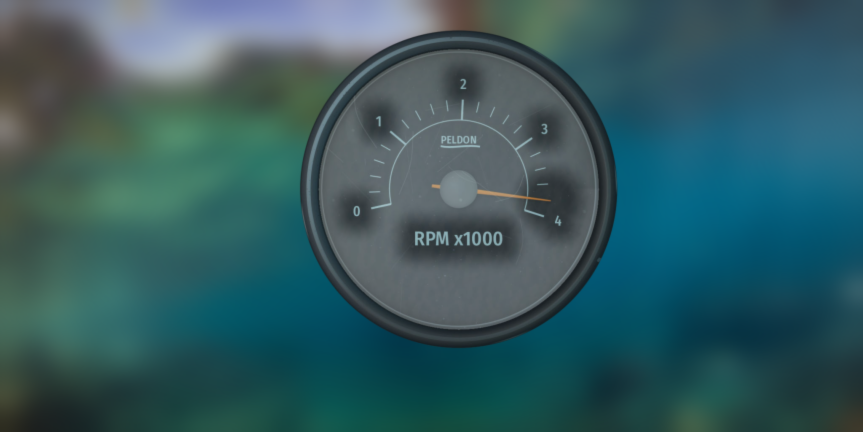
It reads 3800
